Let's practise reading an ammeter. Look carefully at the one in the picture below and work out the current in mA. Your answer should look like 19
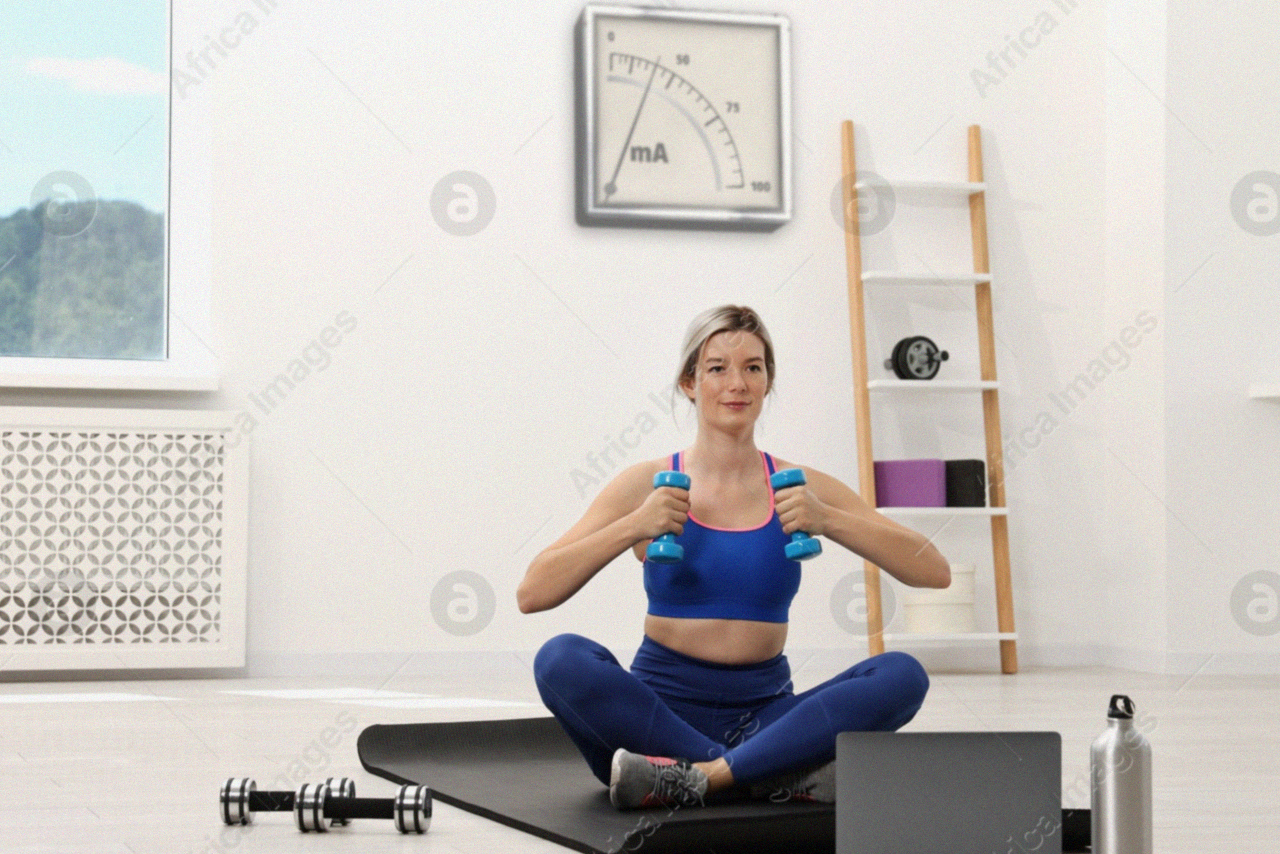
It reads 40
